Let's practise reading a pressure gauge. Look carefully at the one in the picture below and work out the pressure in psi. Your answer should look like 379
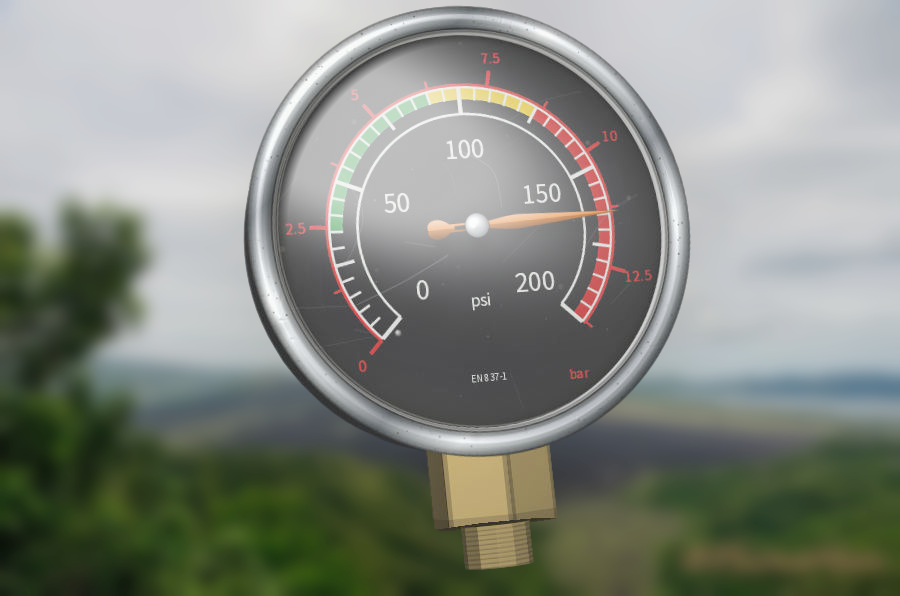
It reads 165
